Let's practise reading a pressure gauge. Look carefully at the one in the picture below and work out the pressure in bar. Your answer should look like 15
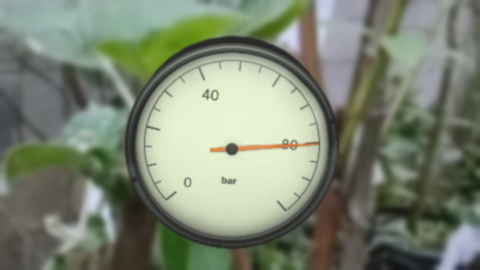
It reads 80
